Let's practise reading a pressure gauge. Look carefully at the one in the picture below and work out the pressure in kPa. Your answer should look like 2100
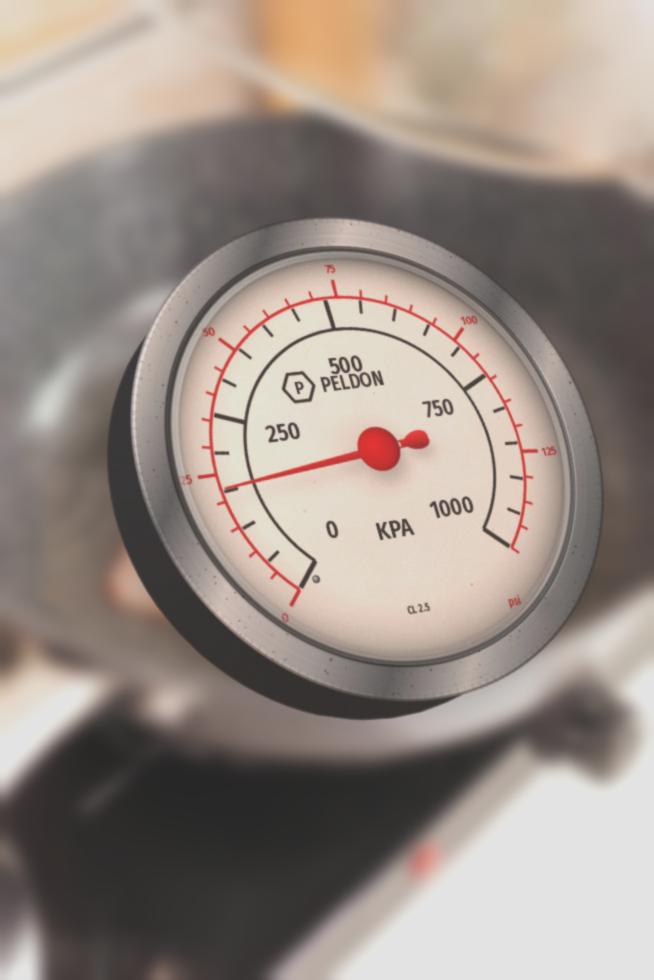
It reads 150
